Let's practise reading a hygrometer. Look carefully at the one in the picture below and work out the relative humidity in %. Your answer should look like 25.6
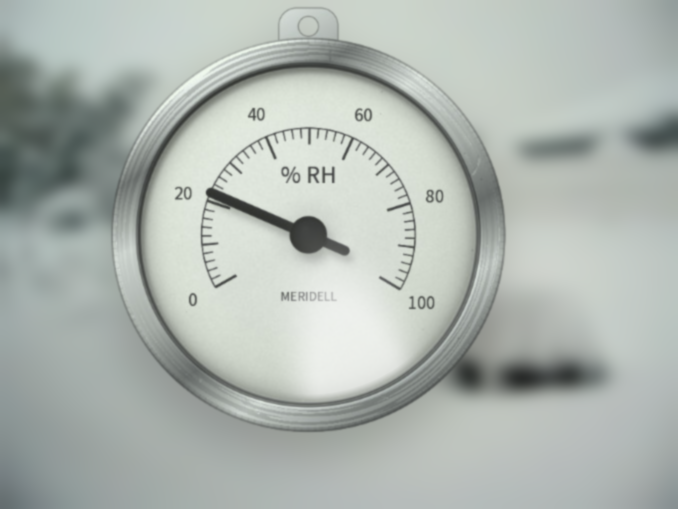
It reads 22
